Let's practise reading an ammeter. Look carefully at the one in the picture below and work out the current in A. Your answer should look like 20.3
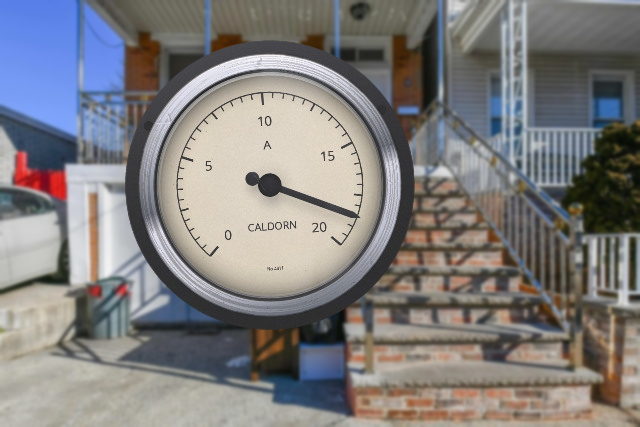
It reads 18.5
